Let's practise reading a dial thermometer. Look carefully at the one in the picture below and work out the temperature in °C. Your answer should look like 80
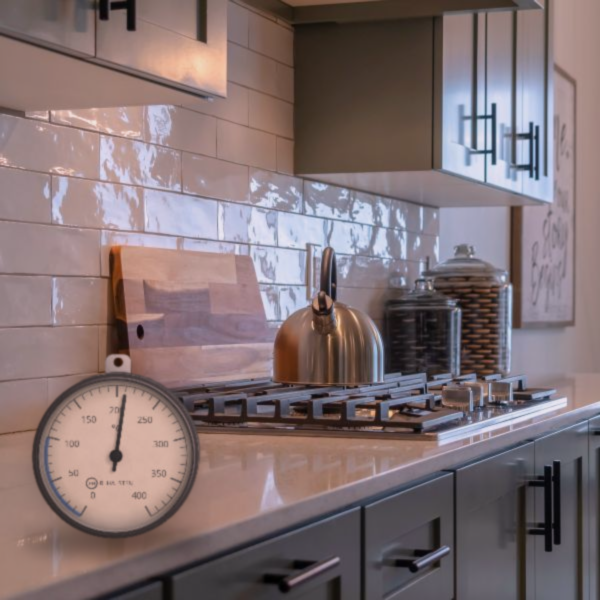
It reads 210
